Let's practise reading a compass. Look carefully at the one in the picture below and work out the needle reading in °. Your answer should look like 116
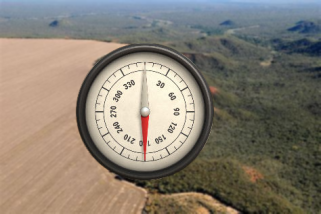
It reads 180
